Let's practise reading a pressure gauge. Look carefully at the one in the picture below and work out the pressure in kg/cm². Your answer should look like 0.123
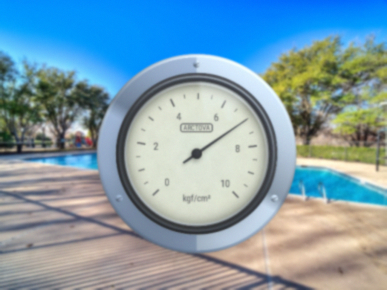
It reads 7
